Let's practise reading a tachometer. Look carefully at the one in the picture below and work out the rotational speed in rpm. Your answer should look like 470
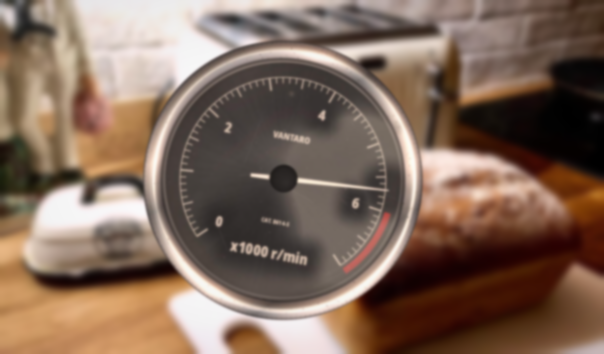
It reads 5700
